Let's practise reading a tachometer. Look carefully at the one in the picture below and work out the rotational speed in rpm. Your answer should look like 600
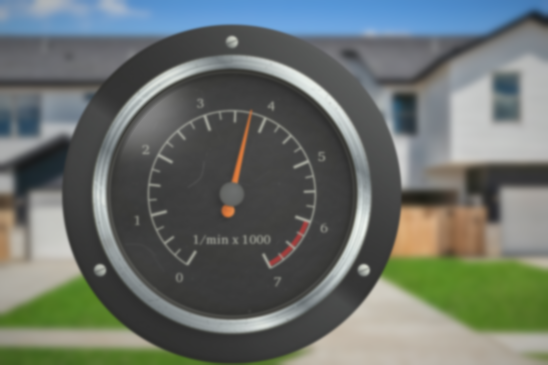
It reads 3750
